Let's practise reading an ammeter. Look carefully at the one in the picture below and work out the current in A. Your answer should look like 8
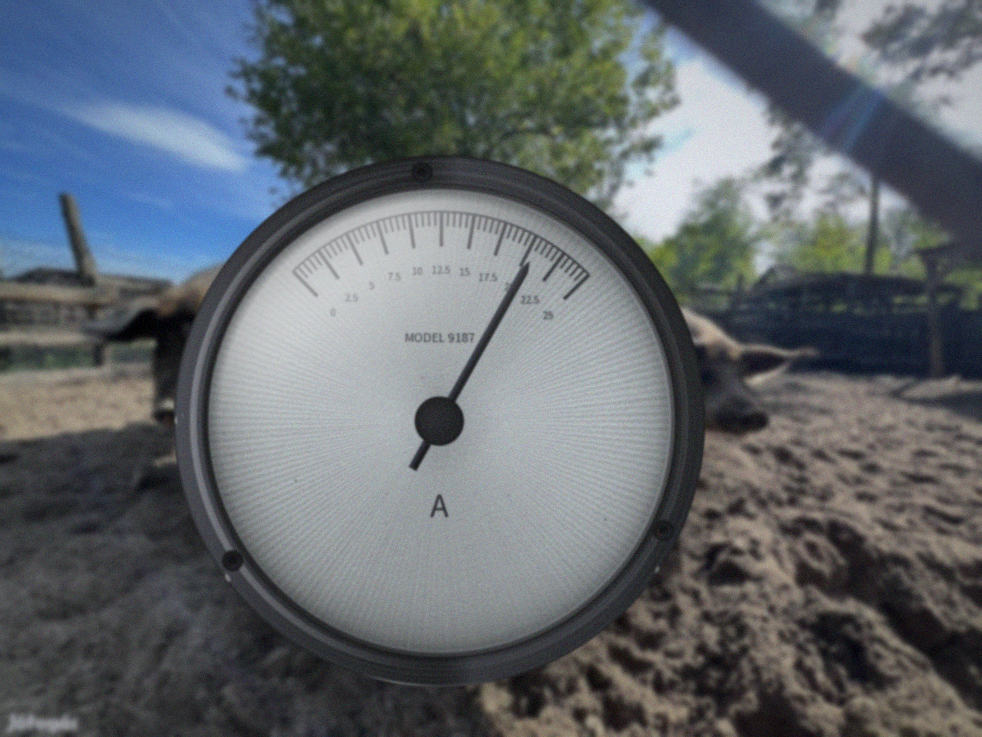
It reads 20.5
